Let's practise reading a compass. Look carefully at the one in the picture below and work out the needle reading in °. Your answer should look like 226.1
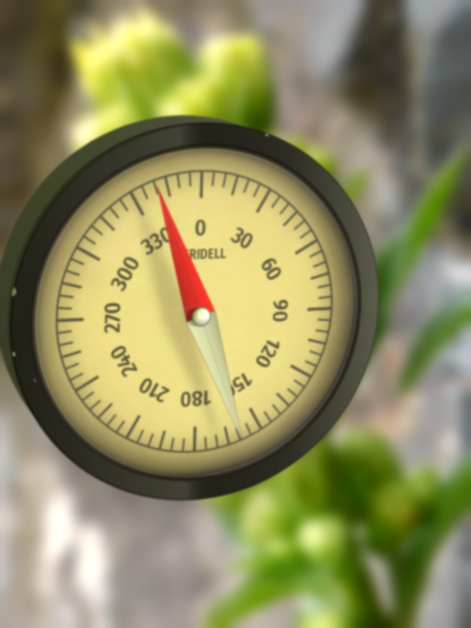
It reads 340
